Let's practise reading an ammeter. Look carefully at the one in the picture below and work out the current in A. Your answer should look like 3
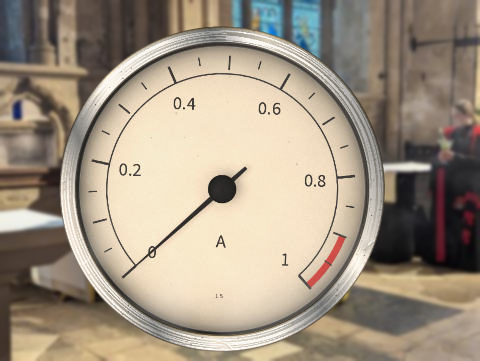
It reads 0
